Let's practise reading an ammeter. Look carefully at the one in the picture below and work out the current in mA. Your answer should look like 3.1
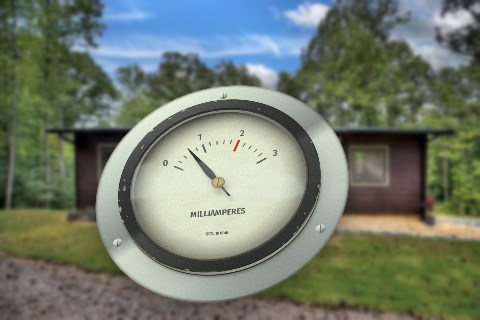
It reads 0.6
